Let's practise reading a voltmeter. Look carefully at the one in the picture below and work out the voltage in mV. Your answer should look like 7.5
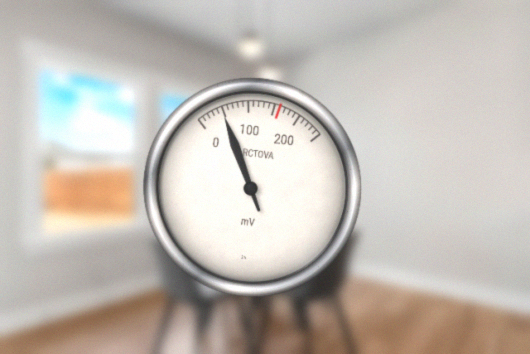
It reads 50
